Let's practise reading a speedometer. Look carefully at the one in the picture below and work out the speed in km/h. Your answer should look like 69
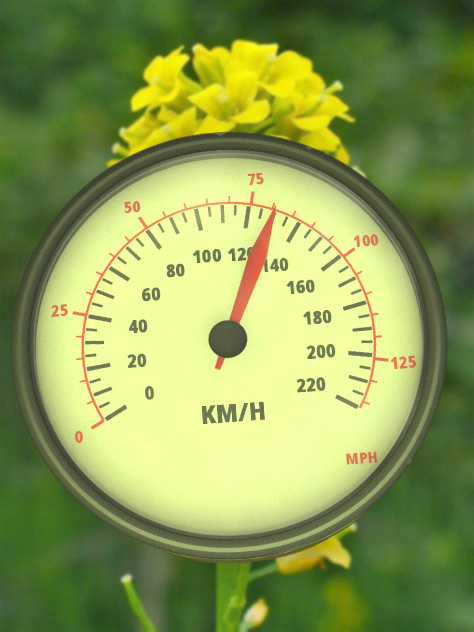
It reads 130
